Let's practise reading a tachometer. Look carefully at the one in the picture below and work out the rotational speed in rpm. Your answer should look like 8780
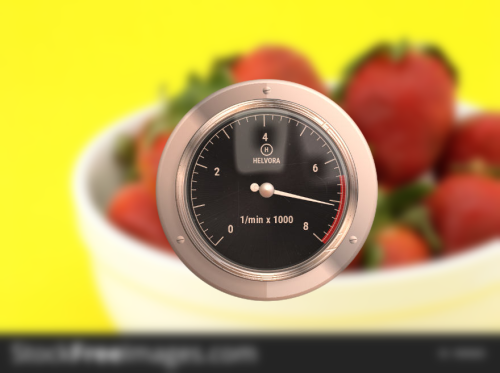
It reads 7100
